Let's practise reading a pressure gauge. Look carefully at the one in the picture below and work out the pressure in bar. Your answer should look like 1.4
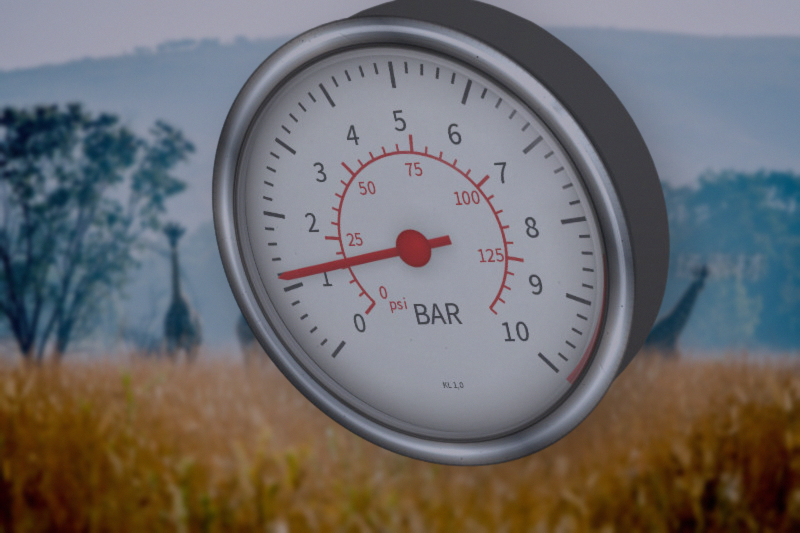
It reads 1.2
